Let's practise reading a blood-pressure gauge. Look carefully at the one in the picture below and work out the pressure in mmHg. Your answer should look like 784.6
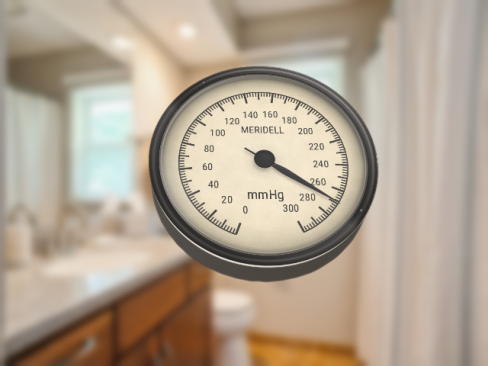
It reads 270
